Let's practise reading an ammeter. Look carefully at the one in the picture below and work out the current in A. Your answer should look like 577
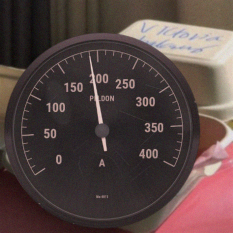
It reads 190
